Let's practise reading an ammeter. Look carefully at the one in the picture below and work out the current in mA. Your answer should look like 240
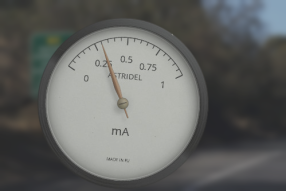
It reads 0.3
